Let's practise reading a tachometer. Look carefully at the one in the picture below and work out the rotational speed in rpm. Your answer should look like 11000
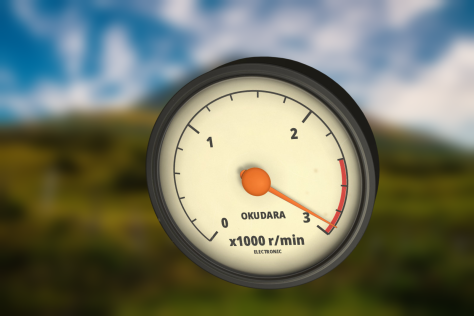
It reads 2900
